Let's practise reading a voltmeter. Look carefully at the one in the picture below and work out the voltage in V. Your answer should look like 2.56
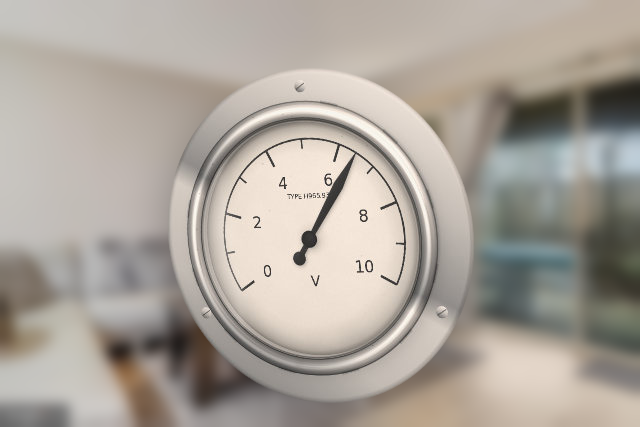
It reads 6.5
